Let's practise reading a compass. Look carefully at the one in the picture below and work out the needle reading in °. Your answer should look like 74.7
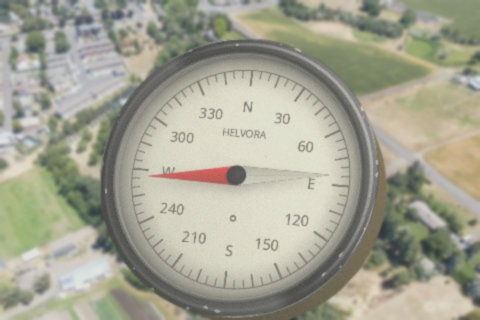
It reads 265
